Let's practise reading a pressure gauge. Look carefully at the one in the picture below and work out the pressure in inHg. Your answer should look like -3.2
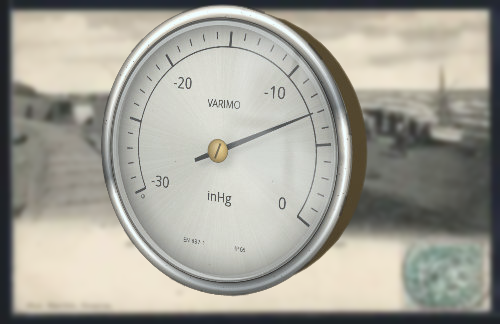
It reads -7
